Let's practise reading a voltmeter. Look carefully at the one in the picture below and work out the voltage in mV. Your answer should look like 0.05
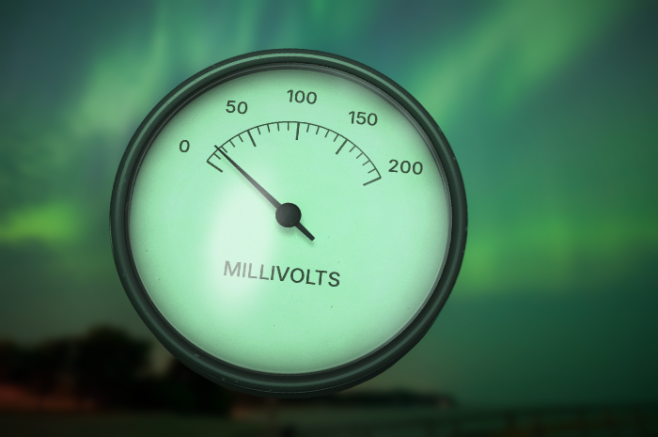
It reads 15
